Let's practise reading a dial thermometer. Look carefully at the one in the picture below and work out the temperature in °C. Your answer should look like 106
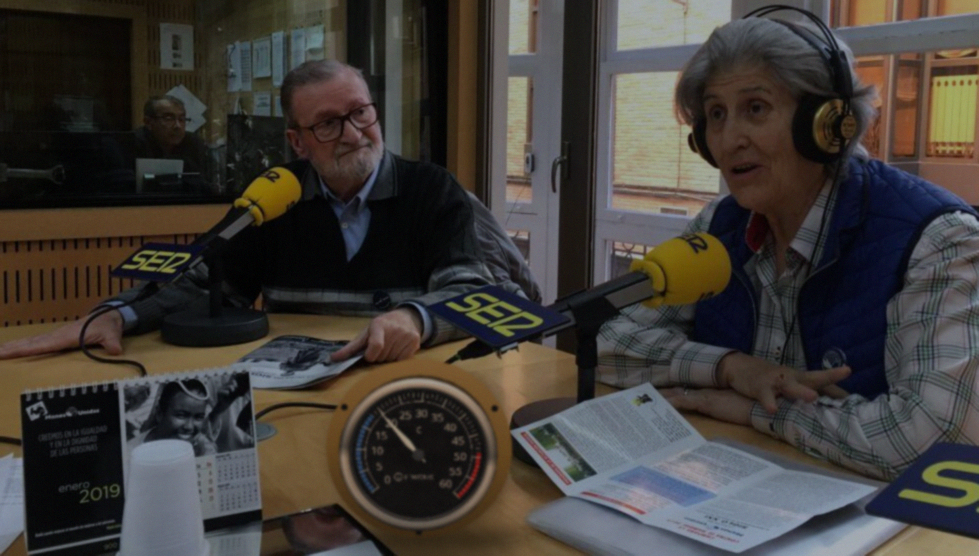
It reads 20
